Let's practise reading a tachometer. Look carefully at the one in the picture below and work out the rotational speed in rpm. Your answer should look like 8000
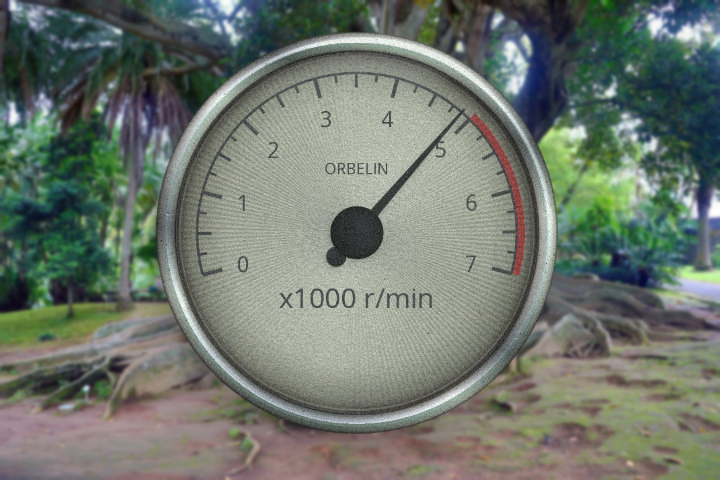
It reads 4875
